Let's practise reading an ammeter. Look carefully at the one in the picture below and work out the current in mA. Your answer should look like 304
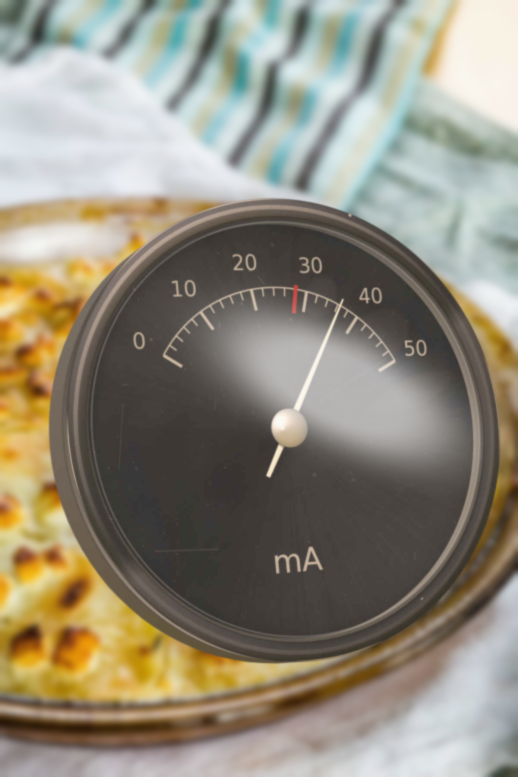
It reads 36
